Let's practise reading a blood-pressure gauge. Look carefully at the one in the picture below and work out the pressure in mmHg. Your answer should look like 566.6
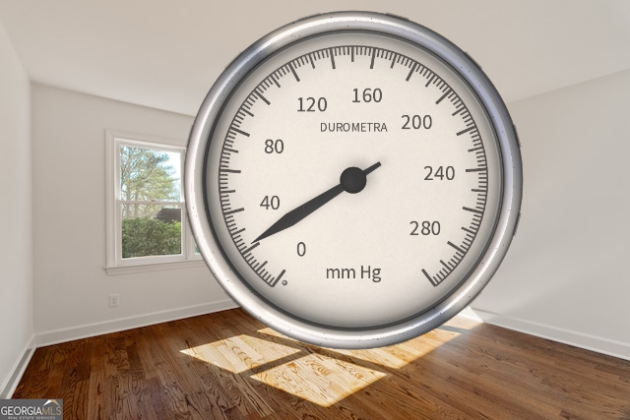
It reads 22
